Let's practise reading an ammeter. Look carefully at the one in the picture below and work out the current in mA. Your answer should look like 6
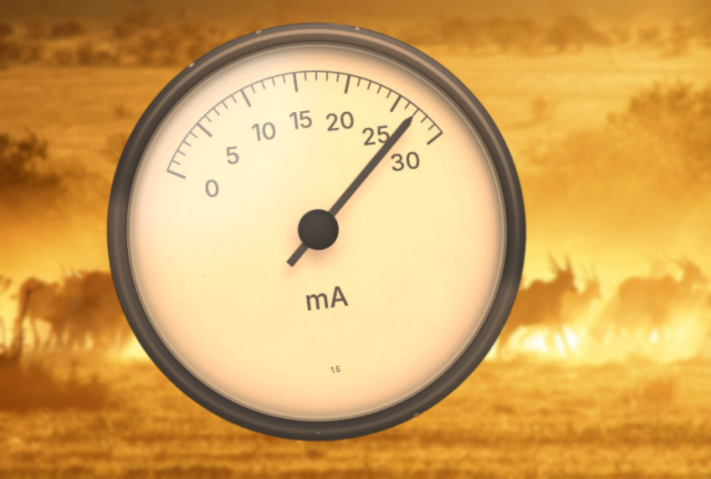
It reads 27
